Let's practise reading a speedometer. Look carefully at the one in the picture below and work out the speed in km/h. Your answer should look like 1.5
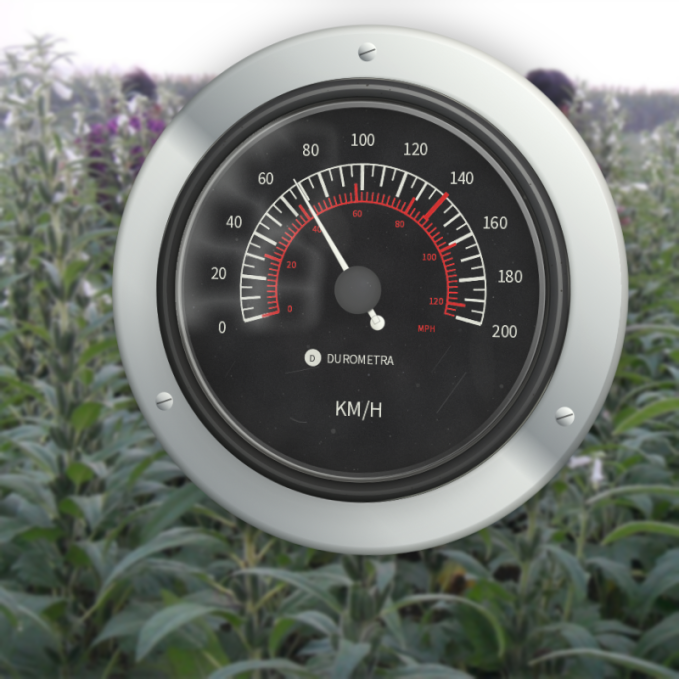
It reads 70
